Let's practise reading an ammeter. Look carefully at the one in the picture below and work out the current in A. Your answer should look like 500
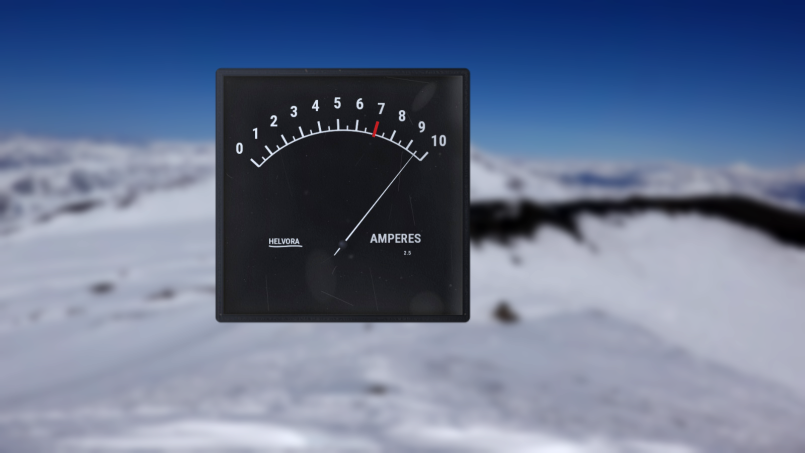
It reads 9.5
